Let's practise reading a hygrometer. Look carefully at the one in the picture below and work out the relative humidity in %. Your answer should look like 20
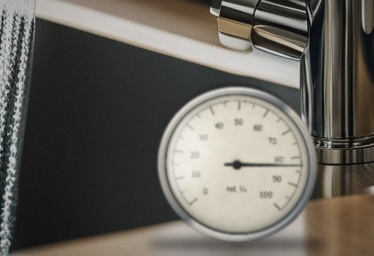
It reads 82.5
